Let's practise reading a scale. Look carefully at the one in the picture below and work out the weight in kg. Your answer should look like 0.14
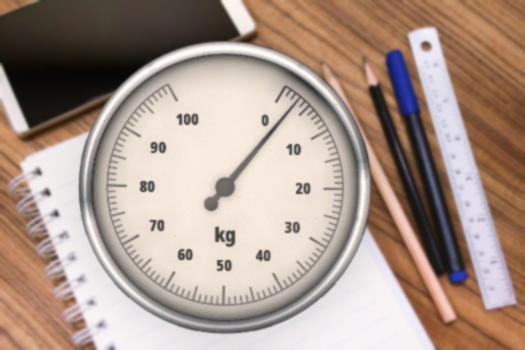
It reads 3
